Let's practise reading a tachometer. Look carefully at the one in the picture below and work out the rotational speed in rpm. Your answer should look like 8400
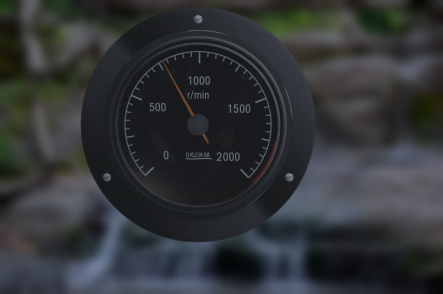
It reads 775
